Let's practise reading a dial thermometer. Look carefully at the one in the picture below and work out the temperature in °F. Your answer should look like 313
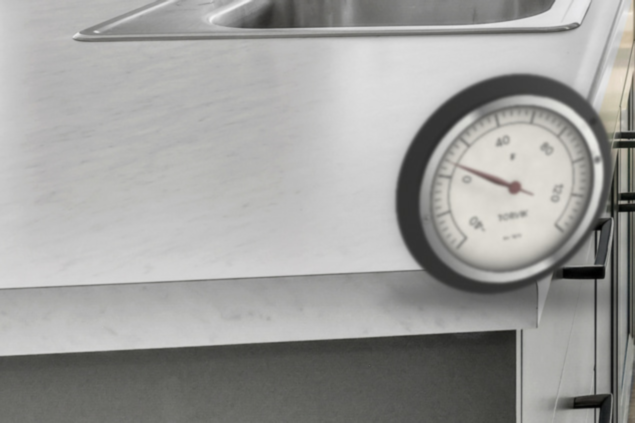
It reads 8
